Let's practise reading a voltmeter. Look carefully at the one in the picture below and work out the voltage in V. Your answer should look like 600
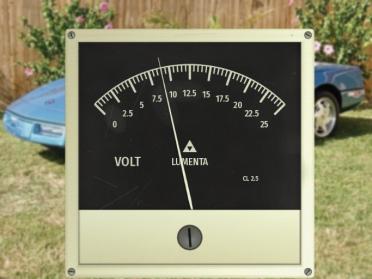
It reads 9
